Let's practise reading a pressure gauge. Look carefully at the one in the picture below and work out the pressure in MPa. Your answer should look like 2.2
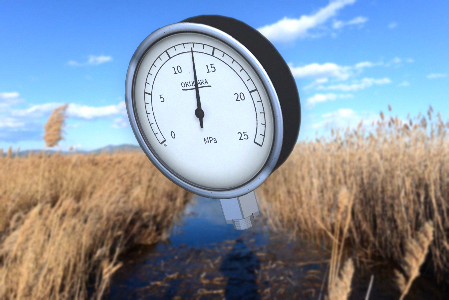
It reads 13
